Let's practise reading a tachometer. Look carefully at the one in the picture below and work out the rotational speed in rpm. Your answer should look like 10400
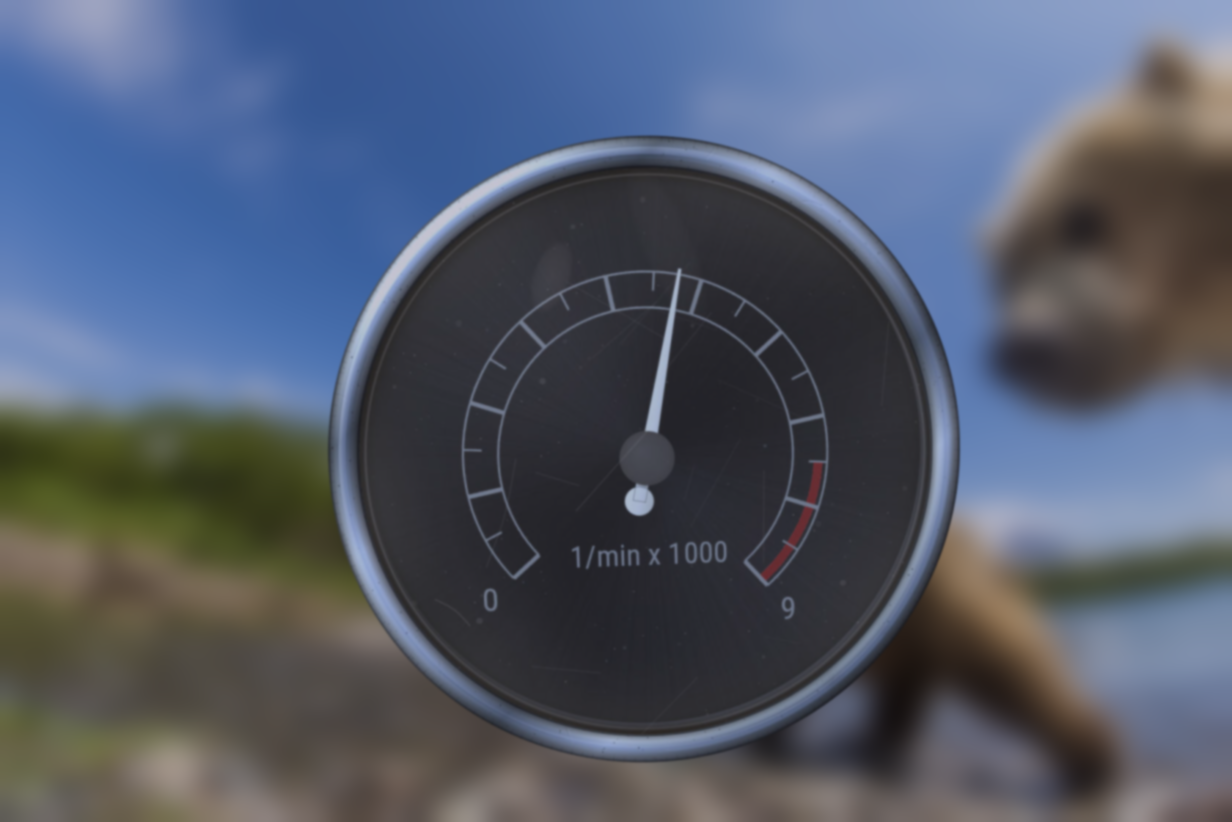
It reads 4750
